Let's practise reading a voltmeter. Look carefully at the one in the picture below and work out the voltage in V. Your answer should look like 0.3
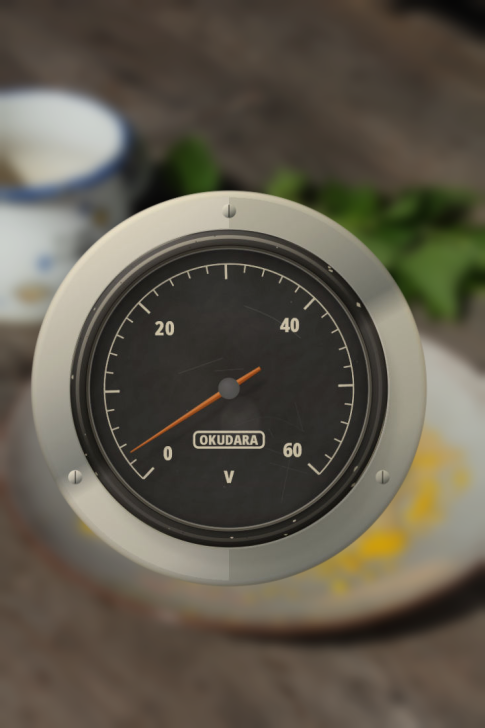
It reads 3
